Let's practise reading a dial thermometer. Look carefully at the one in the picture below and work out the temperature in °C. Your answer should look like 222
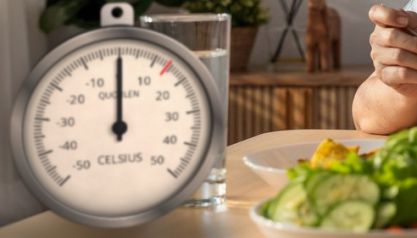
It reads 0
